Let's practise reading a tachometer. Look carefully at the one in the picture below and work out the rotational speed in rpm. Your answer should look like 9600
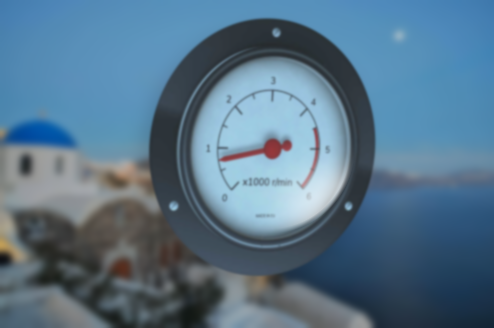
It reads 750
